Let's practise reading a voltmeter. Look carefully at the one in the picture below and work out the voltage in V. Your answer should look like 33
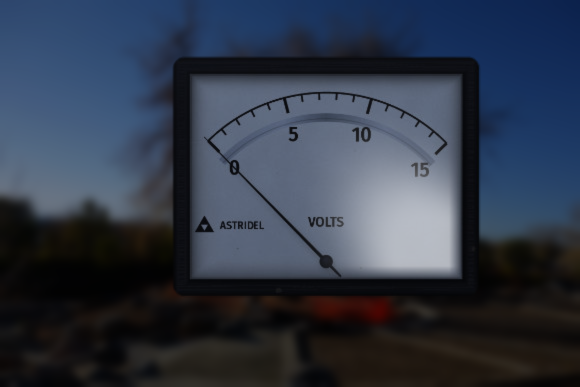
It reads 0
